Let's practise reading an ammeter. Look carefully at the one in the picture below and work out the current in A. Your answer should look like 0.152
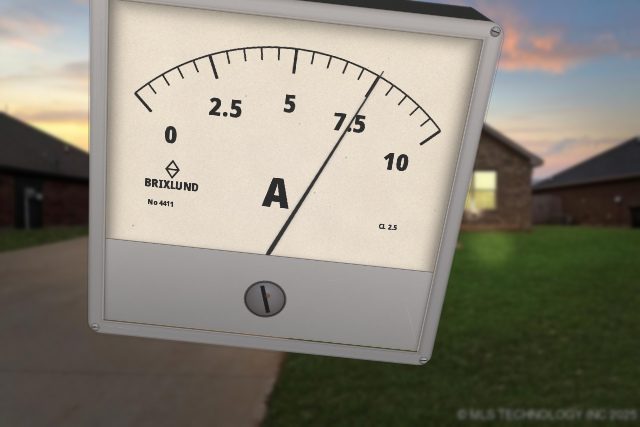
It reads 7.5
